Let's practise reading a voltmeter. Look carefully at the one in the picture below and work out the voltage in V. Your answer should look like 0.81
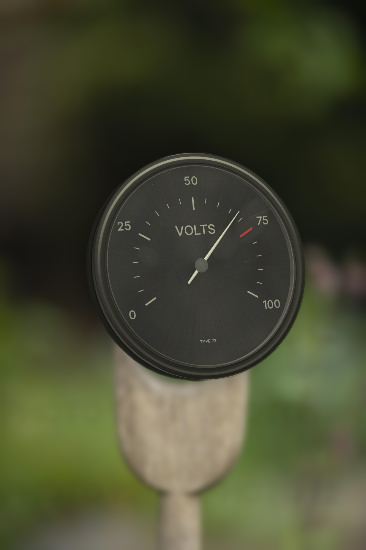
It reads 67.5
